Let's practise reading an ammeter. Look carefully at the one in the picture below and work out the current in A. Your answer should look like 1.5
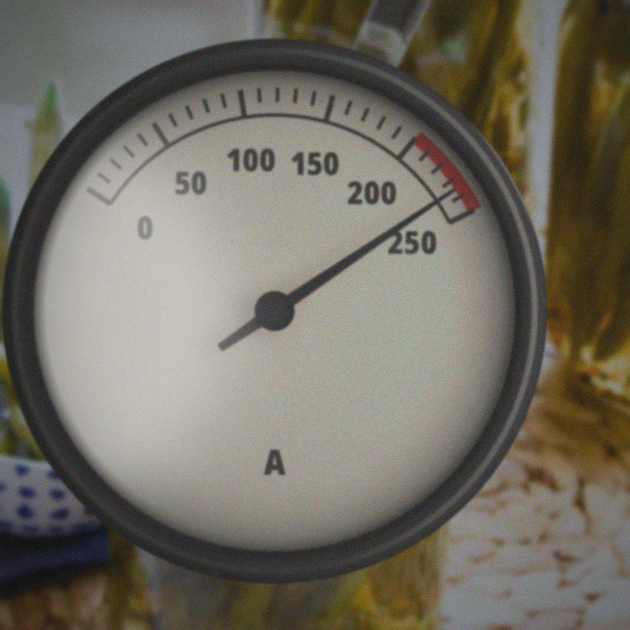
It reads 235
